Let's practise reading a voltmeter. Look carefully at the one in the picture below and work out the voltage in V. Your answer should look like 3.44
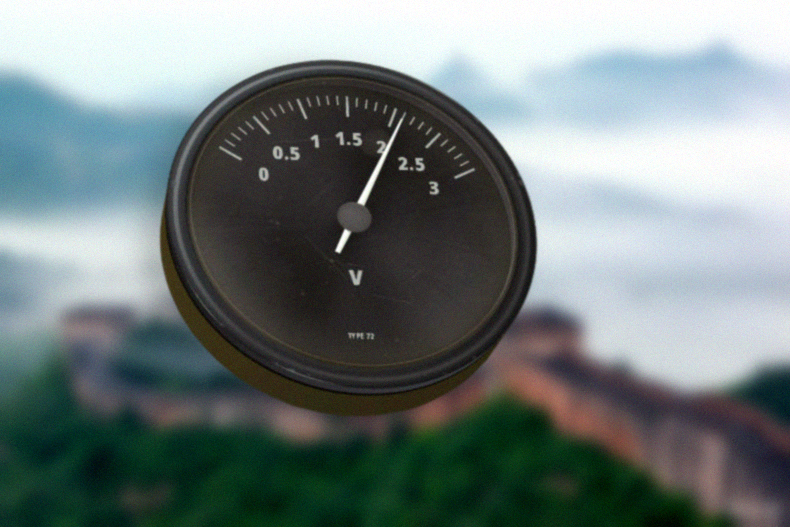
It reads 2.1
